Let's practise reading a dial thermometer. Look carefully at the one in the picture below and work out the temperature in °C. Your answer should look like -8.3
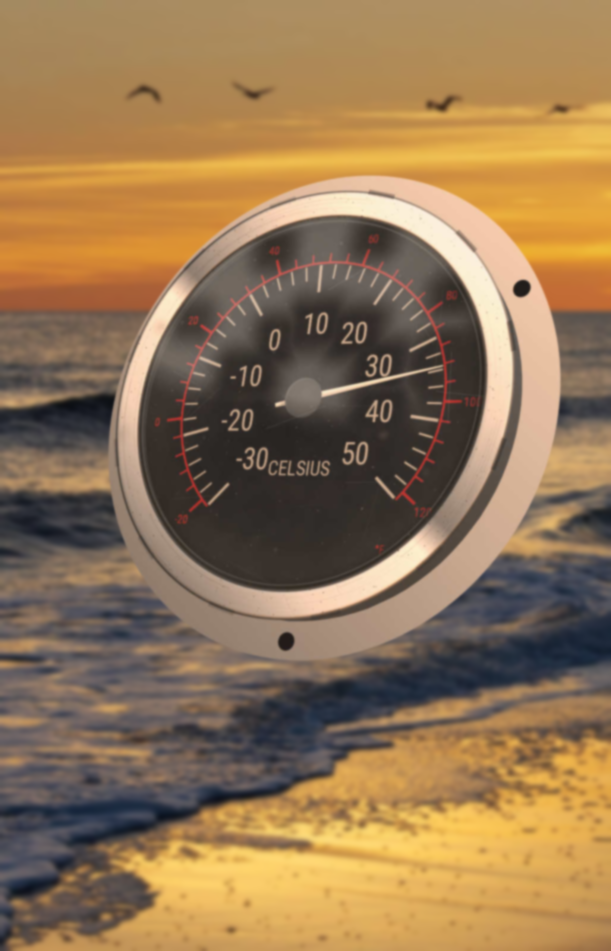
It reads 34
